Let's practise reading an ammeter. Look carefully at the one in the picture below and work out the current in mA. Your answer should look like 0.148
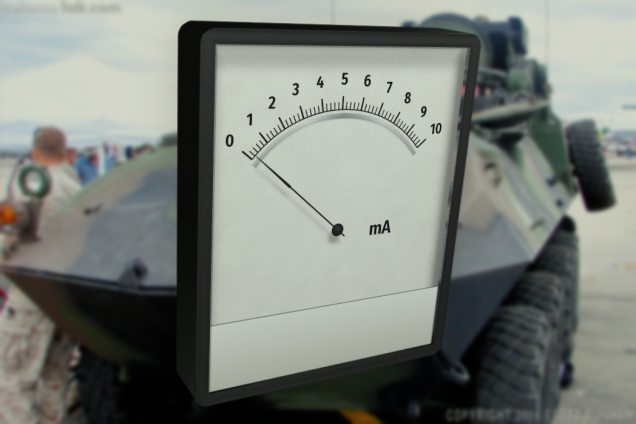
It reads 0.2
